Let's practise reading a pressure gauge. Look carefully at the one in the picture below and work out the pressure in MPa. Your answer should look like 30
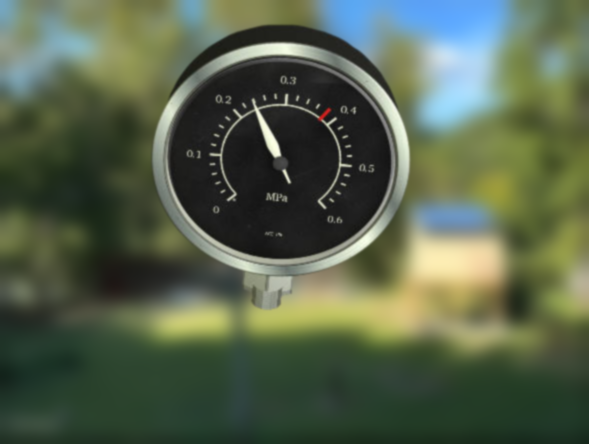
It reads 0.24
